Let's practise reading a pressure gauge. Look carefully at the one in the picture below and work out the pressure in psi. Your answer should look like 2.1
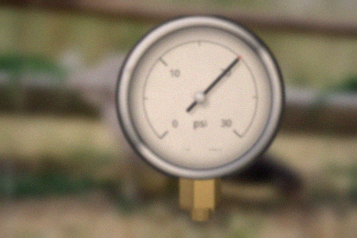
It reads 20
